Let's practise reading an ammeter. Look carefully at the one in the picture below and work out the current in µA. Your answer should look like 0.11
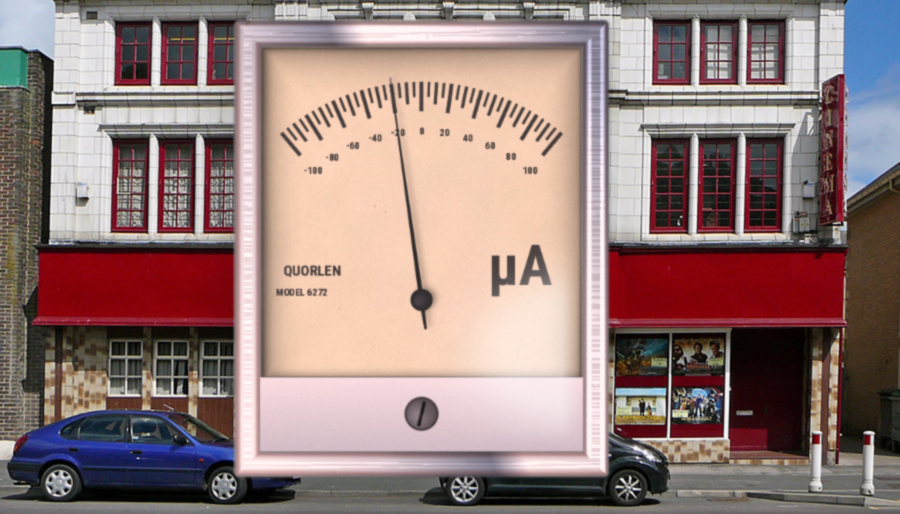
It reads -20
